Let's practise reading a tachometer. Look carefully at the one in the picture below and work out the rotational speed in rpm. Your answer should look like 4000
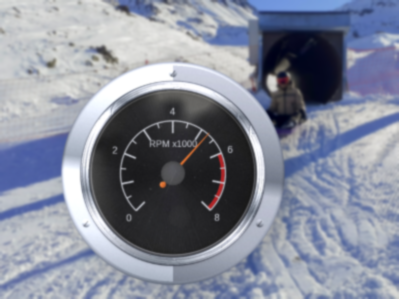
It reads 5250
